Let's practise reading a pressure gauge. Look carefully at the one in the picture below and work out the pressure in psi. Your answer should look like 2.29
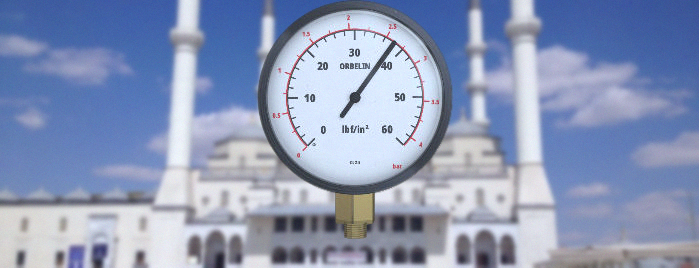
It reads 38
